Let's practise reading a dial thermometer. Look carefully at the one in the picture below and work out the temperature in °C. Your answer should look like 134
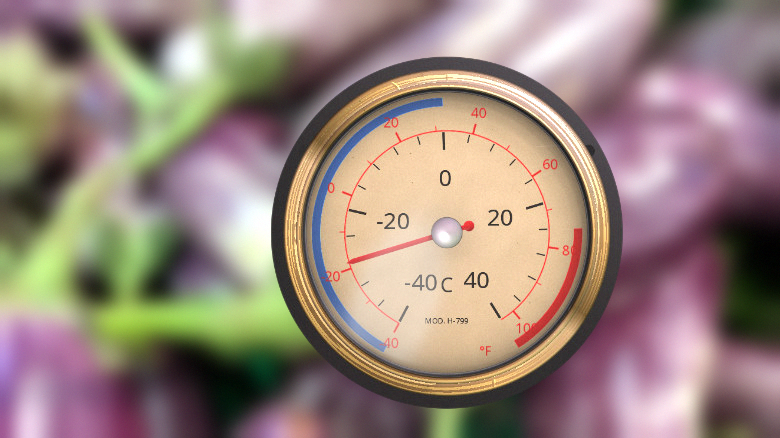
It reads -28
